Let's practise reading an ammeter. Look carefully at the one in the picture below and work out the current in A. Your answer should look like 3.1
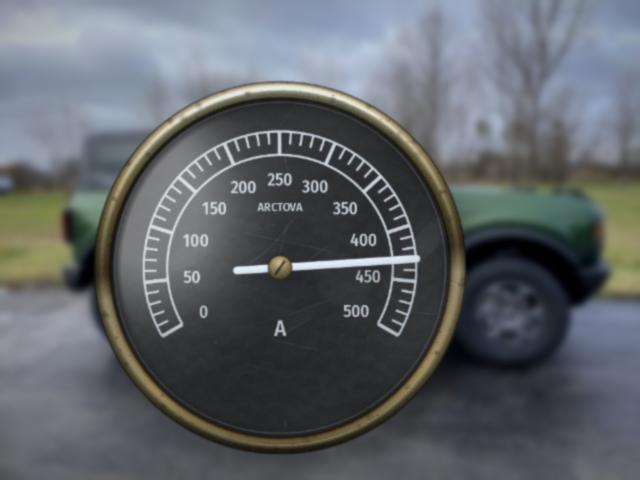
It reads 430
